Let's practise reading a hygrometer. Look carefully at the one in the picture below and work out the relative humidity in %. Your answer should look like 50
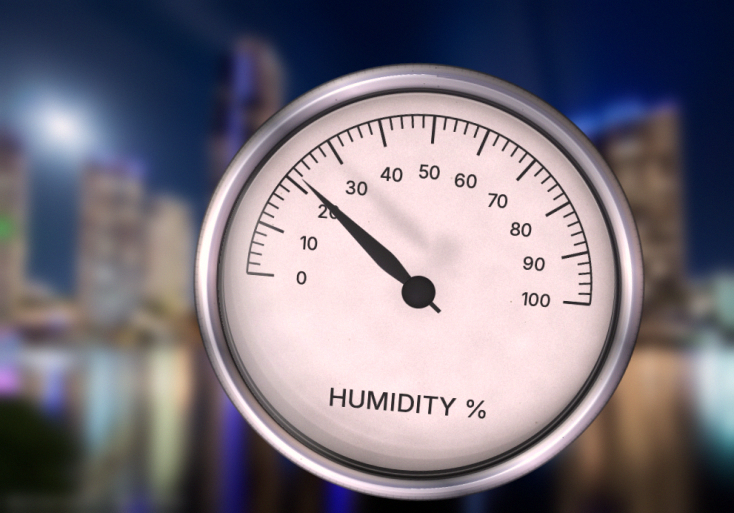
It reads 22
